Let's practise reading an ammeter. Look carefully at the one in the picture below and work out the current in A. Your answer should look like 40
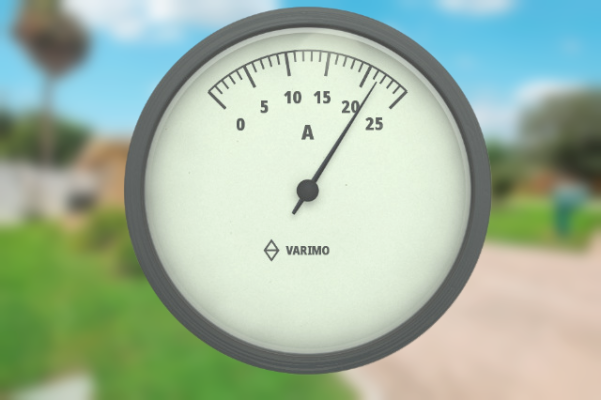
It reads 21.5
